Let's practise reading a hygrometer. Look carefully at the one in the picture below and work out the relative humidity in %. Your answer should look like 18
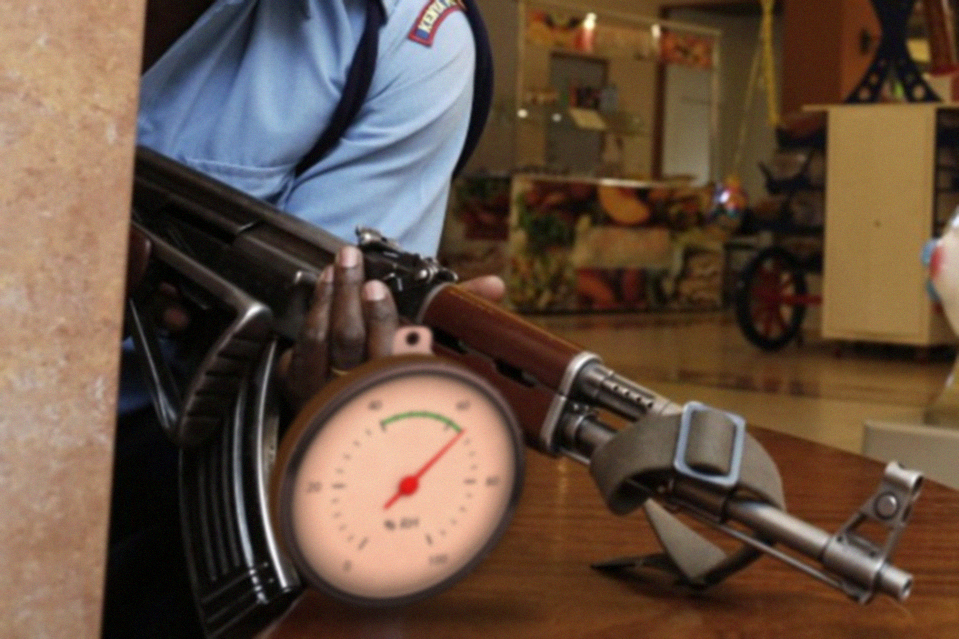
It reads 64
